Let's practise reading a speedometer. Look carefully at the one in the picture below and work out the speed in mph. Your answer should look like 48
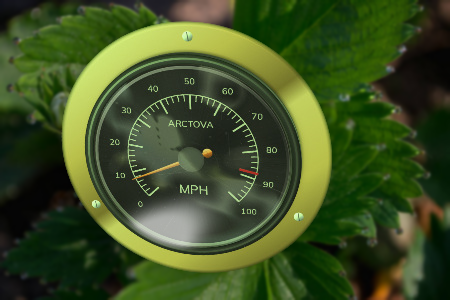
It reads 8
